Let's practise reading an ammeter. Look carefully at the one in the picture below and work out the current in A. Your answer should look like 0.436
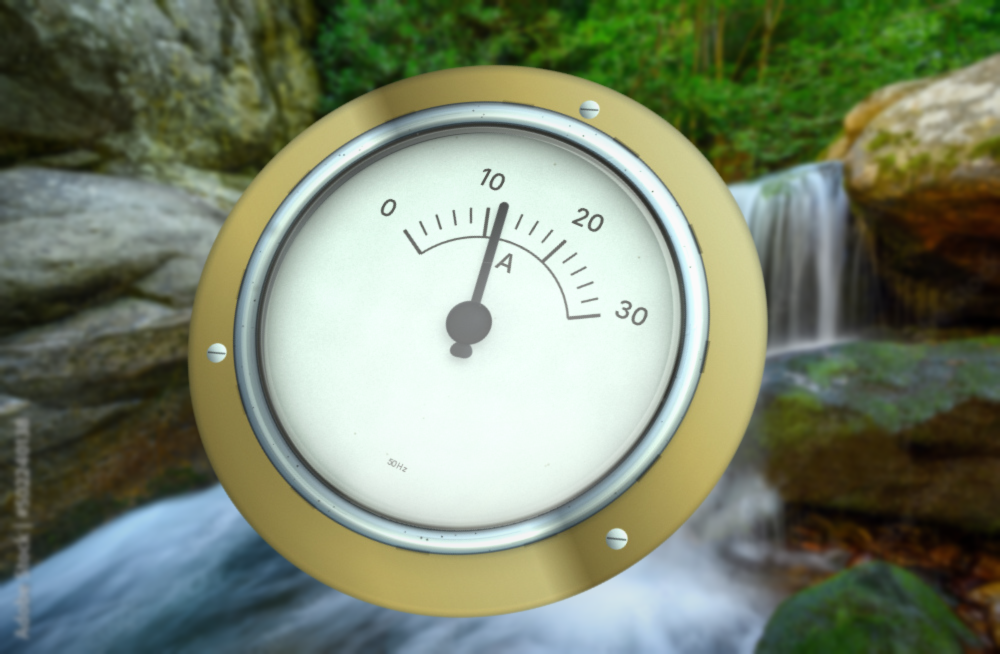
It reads 12
